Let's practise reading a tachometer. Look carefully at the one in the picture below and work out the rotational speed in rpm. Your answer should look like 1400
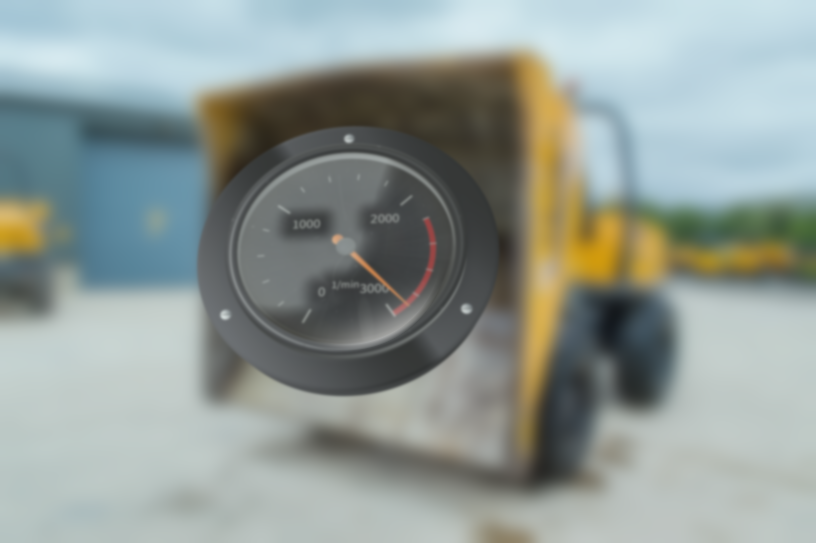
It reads 2900
